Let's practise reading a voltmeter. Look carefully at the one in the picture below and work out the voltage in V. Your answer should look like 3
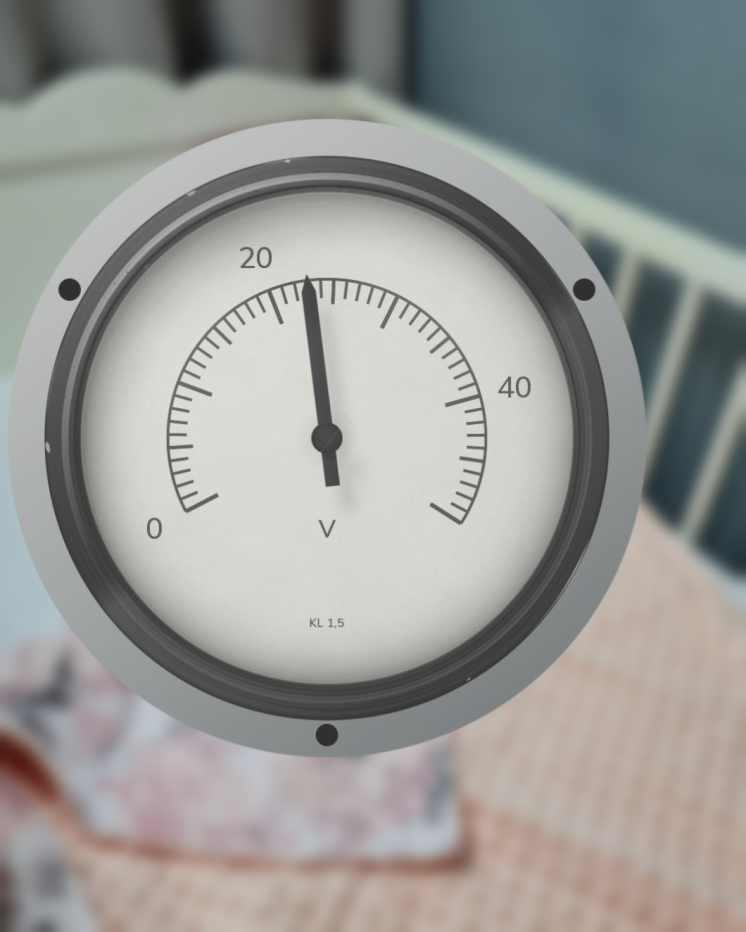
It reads 23
